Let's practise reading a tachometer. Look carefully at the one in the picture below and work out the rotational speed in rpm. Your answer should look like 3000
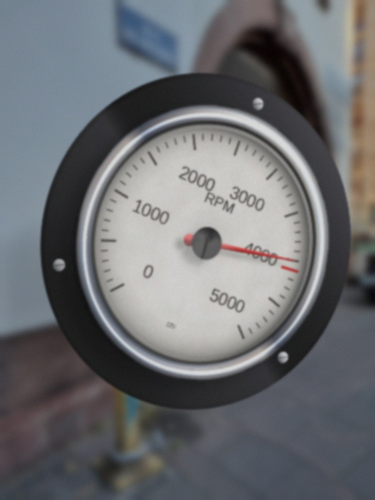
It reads 4000
